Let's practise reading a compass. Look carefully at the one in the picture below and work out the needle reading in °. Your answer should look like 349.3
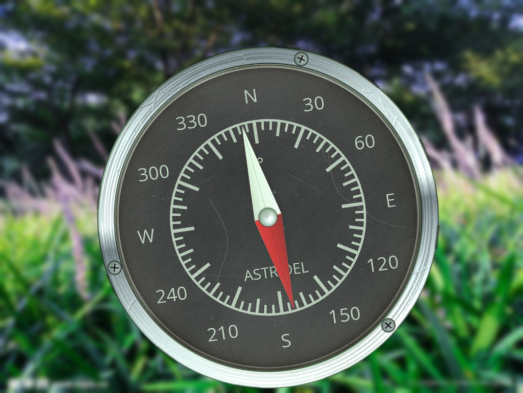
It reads 172.5
